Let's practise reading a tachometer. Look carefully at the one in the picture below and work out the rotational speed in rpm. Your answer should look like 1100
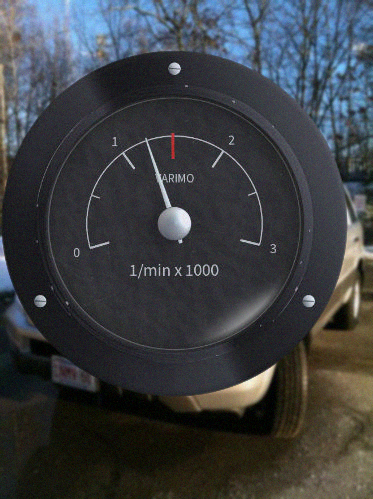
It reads 1250
